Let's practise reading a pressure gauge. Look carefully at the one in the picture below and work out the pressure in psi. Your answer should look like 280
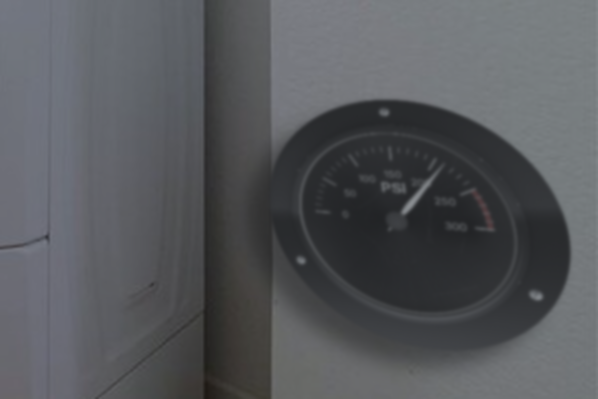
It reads 210
